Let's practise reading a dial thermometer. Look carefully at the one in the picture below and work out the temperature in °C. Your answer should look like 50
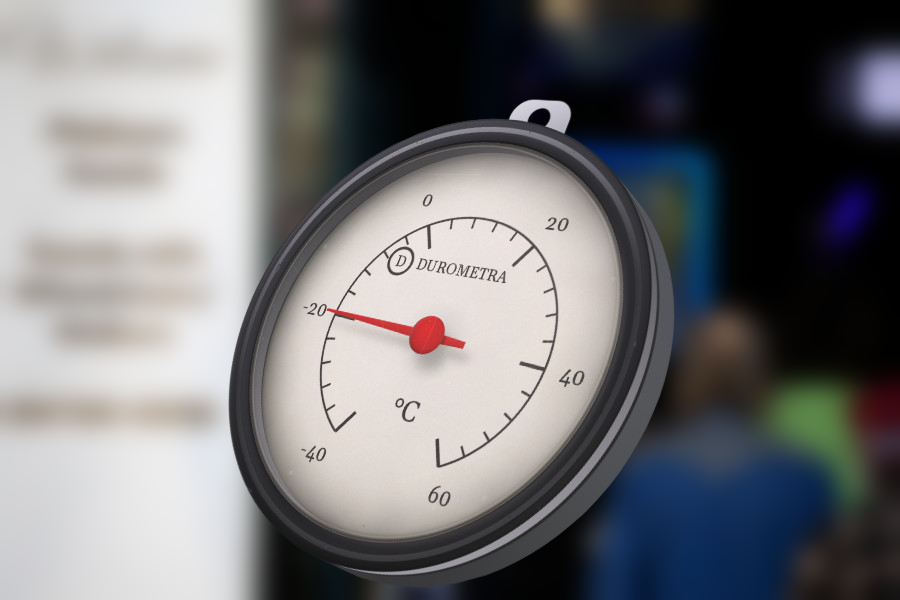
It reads -20
